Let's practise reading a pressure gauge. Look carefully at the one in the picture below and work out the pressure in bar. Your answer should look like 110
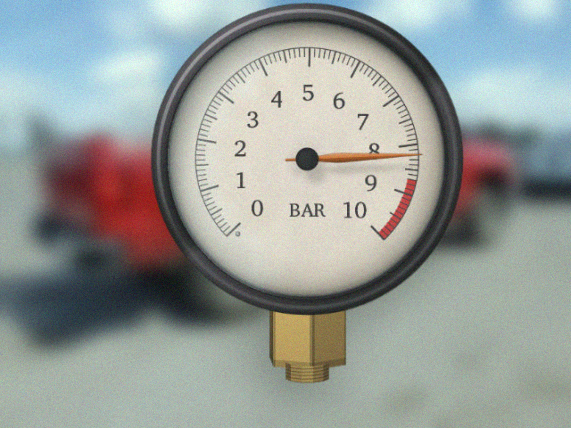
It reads 8.2
